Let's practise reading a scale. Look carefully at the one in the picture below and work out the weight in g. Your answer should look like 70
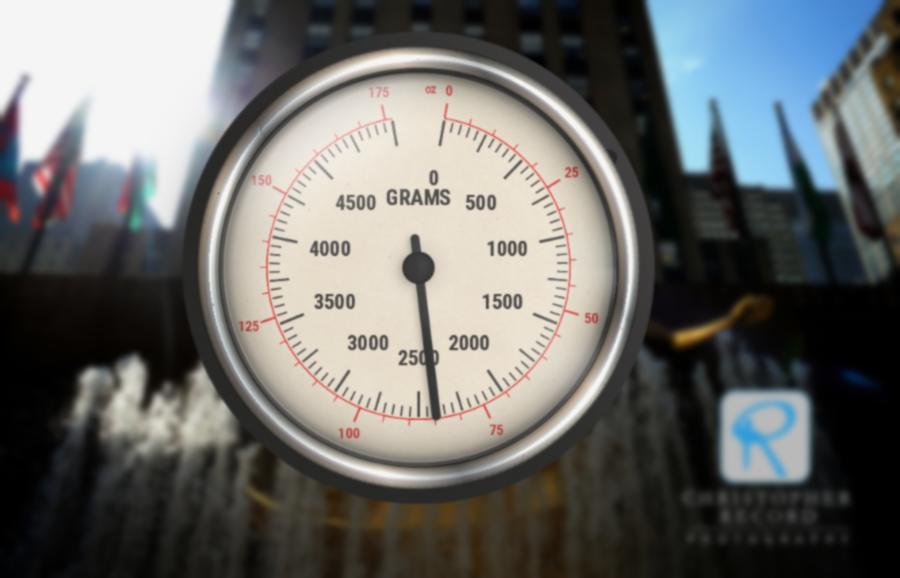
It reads 2400
